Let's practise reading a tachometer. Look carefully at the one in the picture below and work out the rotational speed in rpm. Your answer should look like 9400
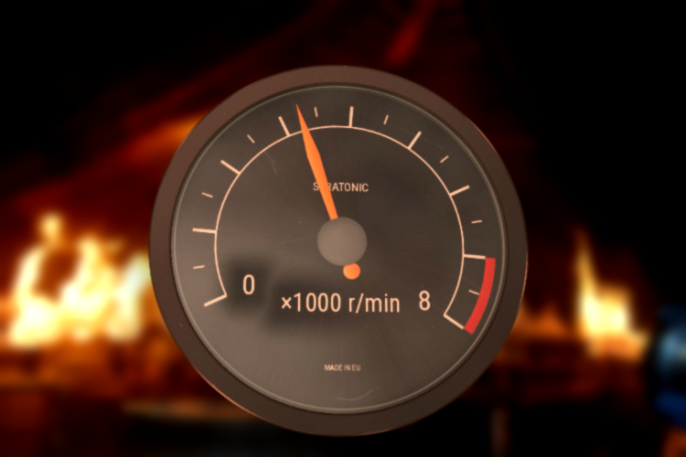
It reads 3250
